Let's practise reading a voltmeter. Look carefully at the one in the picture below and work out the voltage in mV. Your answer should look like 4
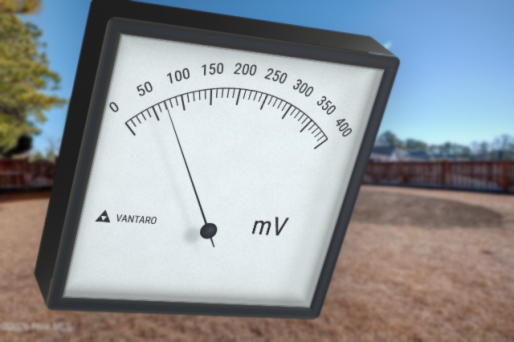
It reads 70
